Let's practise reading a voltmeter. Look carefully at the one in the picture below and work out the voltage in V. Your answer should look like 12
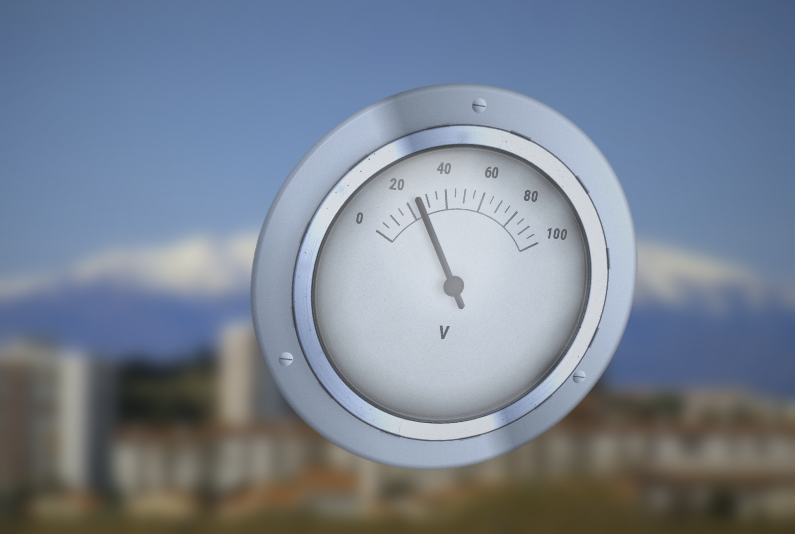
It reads 25
